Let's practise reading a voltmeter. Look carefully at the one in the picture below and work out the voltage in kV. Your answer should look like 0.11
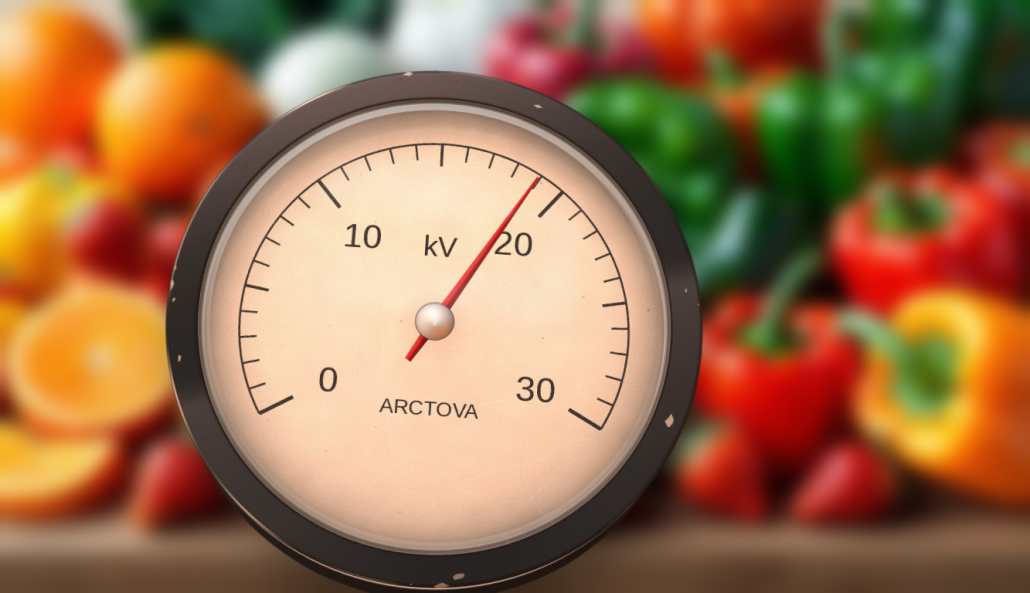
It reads 19
